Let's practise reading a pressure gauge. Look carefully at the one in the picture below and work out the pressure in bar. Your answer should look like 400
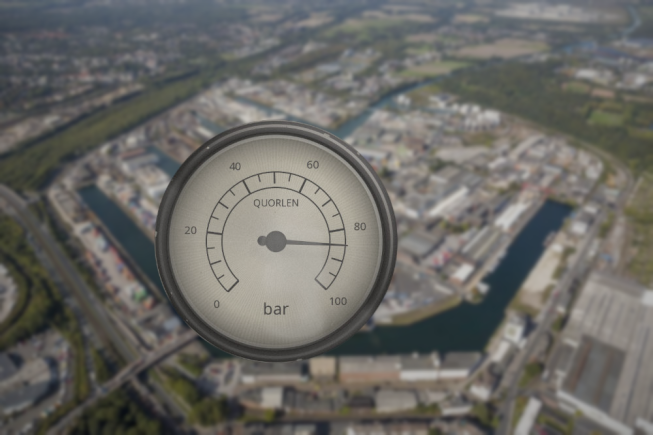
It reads 85
